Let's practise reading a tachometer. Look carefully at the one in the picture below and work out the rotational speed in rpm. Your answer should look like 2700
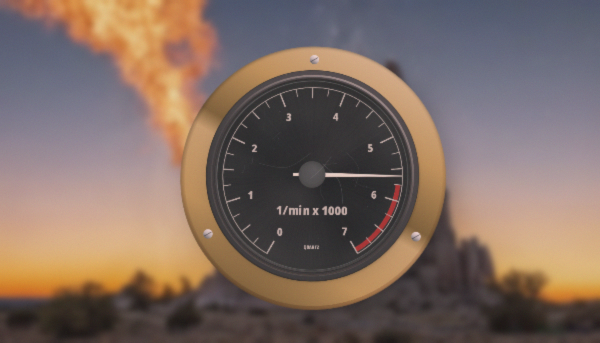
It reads 5625
